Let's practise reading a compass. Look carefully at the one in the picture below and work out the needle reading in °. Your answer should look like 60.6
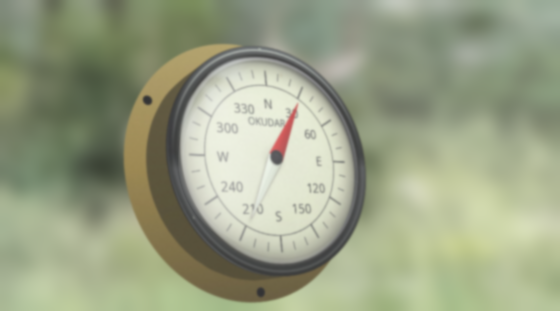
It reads 30
